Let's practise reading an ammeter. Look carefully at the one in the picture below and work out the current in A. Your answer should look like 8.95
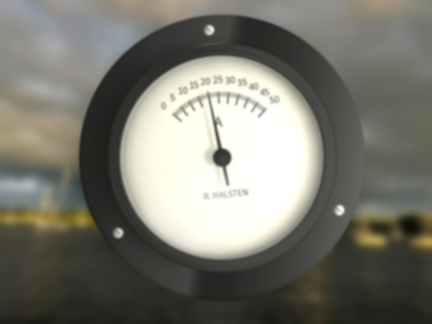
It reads 20
